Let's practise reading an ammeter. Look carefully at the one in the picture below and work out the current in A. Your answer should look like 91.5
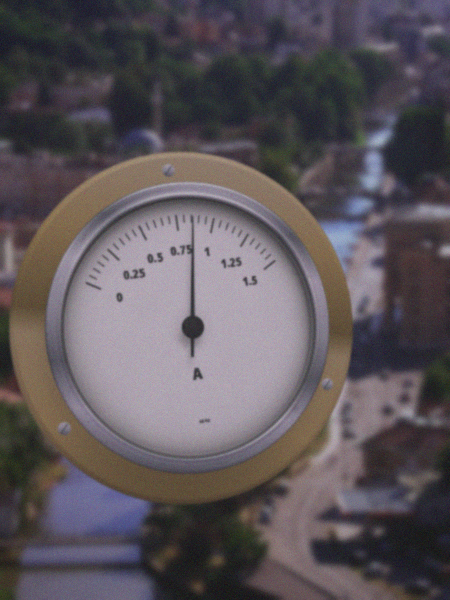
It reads 0.85
